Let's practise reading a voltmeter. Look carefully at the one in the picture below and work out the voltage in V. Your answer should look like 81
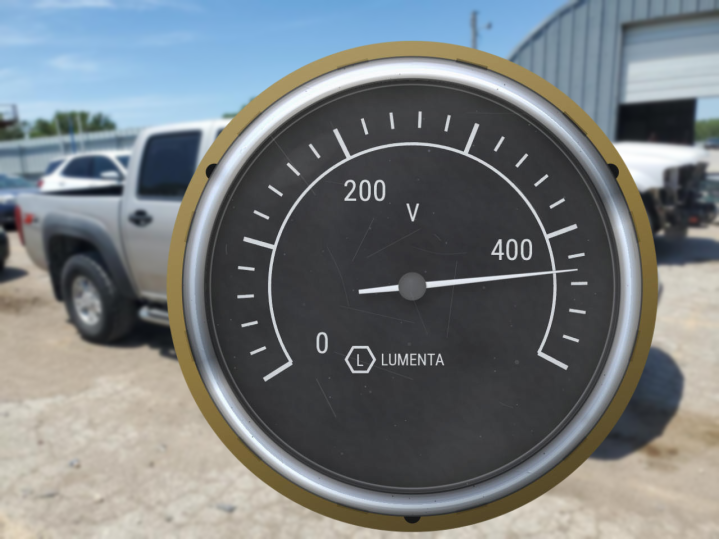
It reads 430
